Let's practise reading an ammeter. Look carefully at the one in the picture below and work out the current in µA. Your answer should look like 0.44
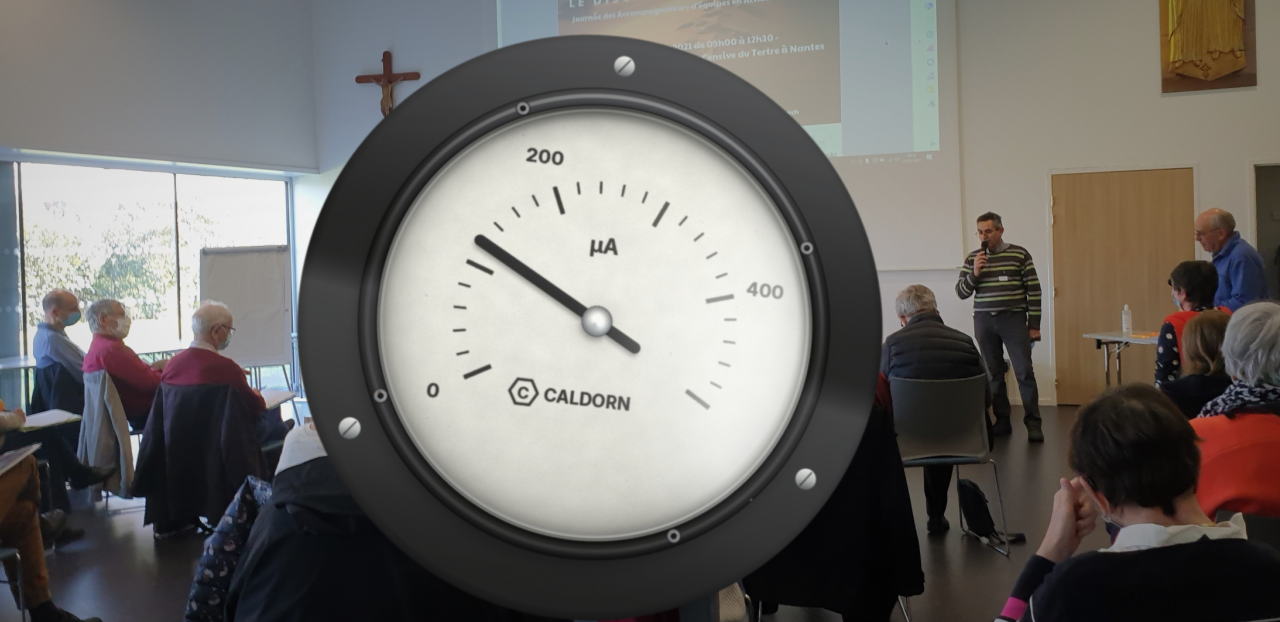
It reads 120
